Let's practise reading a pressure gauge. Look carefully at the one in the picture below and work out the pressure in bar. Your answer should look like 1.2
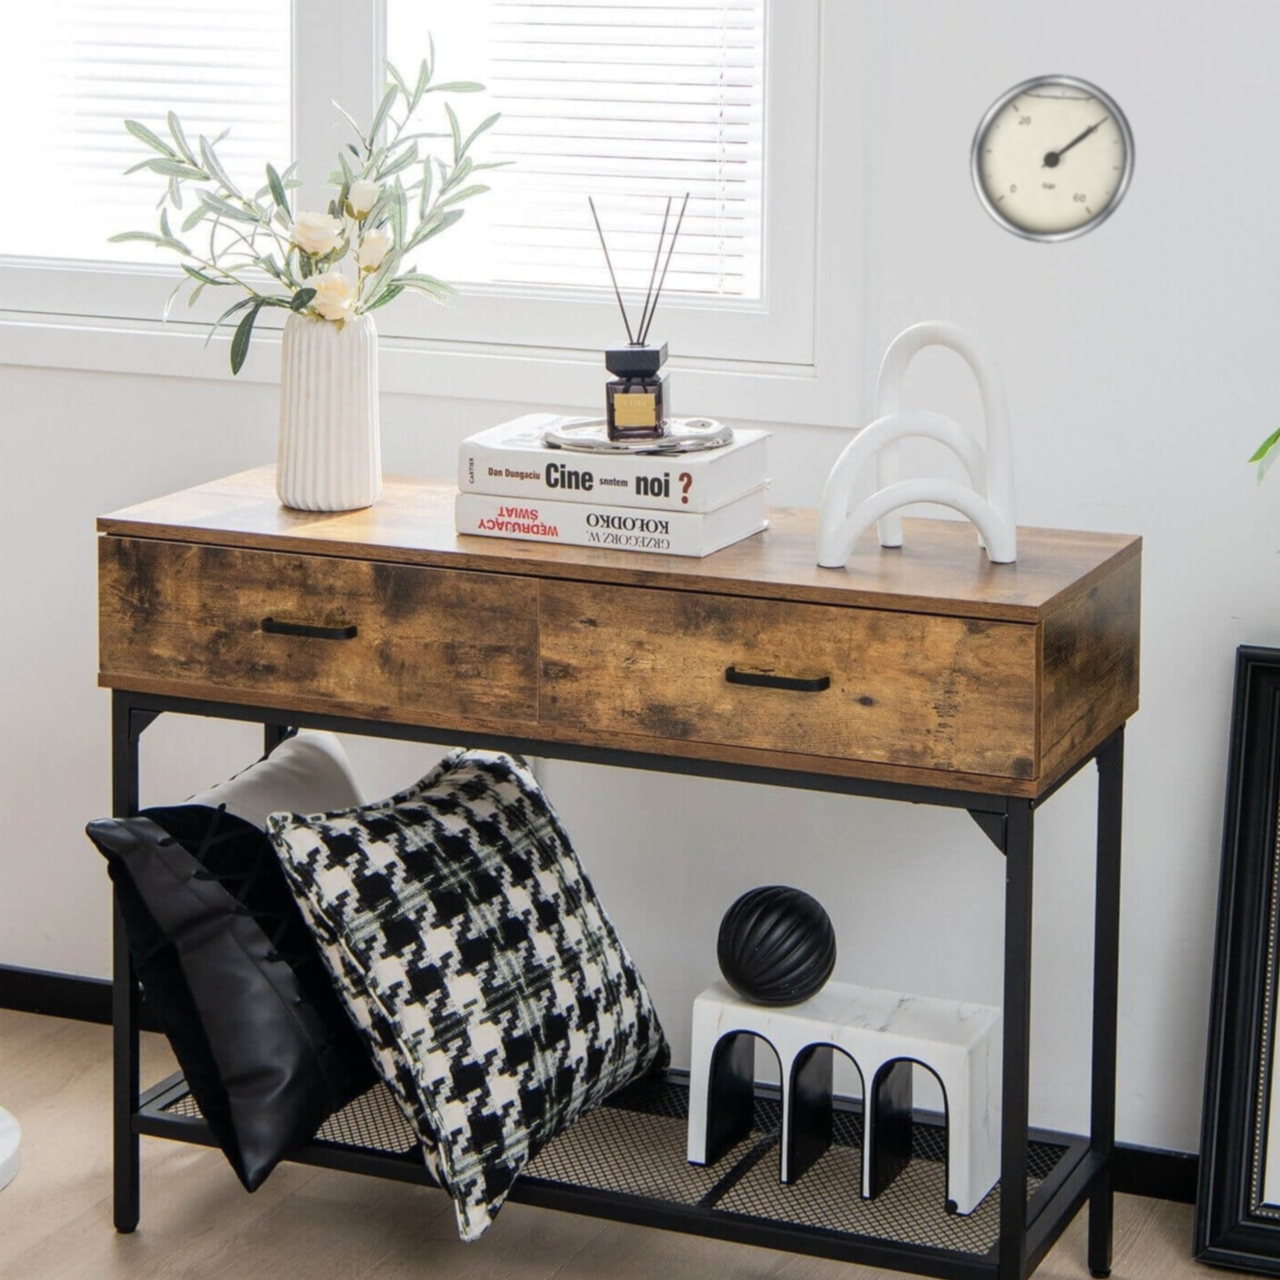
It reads 40
